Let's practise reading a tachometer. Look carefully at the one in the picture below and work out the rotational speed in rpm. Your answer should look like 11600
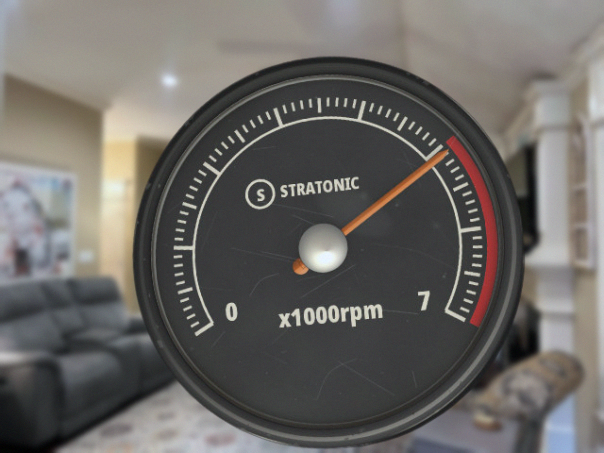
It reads 5100
